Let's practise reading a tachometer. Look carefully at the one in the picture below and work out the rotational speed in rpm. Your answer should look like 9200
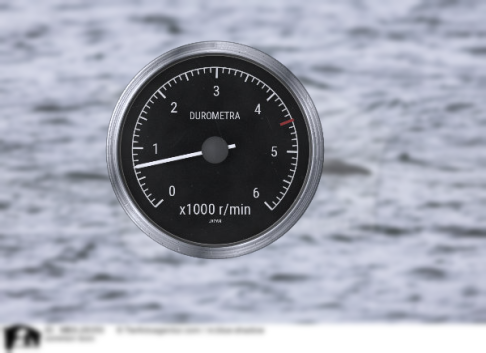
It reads 700
